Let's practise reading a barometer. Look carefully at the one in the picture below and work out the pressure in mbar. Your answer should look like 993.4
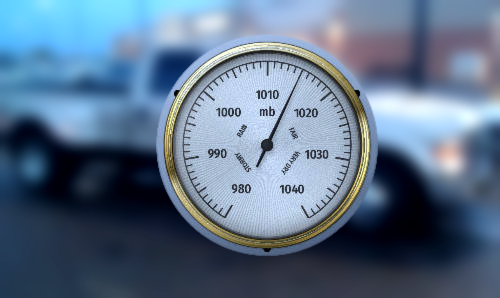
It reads 1015
